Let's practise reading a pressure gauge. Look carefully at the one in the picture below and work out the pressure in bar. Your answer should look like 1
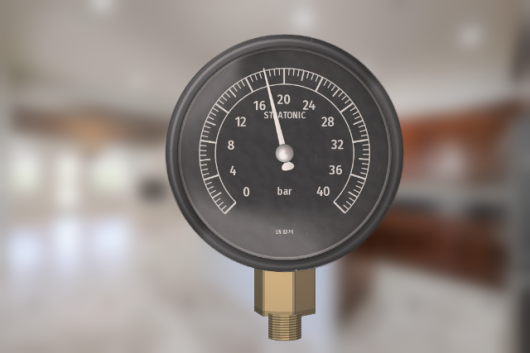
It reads 18
